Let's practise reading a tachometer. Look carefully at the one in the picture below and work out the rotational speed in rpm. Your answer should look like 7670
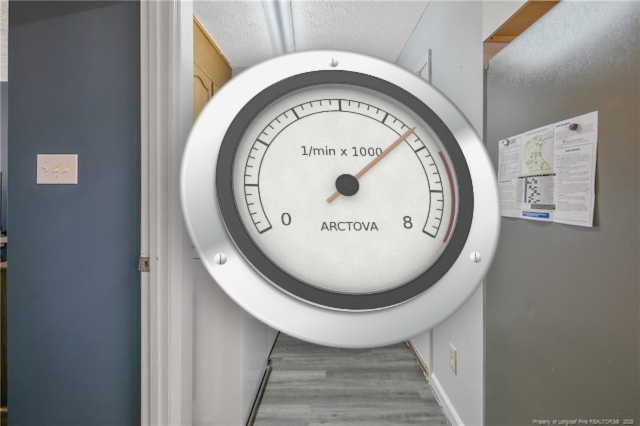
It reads 5600
